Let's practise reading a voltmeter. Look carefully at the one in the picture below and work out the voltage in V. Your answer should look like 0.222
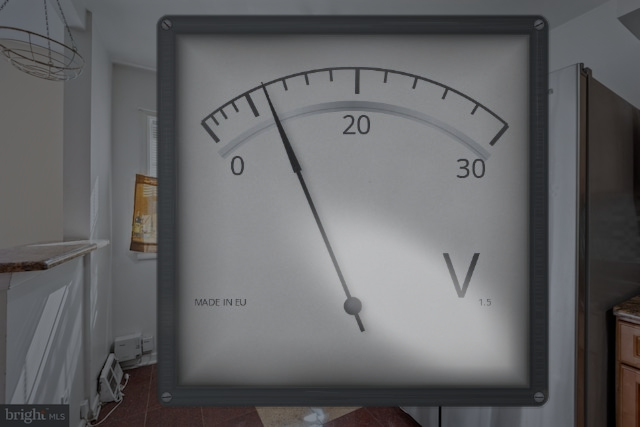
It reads 12
